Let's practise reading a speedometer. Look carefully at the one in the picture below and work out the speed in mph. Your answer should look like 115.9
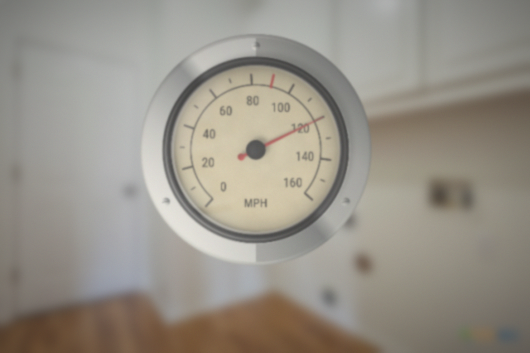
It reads 120
